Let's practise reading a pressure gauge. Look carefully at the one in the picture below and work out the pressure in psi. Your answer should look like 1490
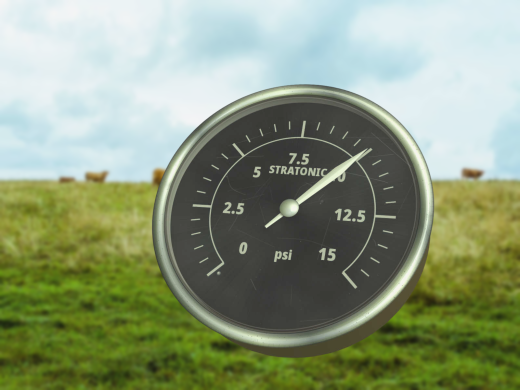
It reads 10
